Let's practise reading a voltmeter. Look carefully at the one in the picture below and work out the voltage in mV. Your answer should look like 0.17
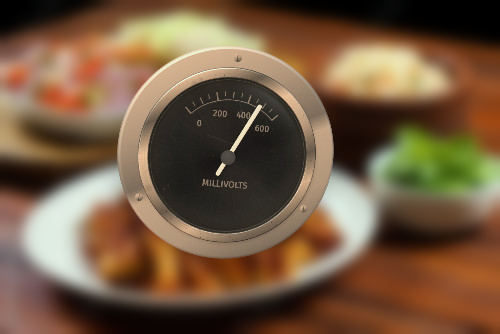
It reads 475
